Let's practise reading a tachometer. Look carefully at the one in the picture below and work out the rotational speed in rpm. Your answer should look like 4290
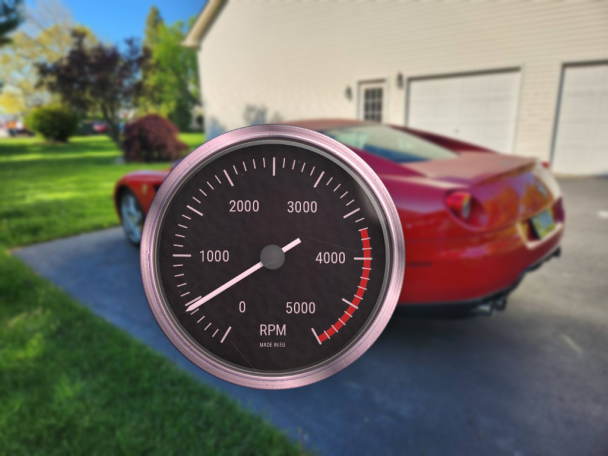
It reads 450
